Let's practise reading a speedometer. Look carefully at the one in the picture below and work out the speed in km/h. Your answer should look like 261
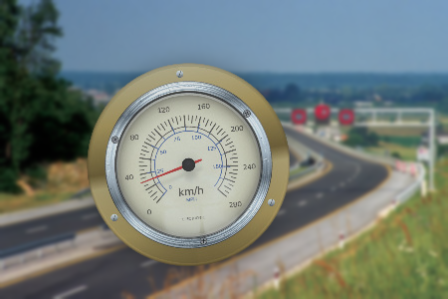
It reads 30
